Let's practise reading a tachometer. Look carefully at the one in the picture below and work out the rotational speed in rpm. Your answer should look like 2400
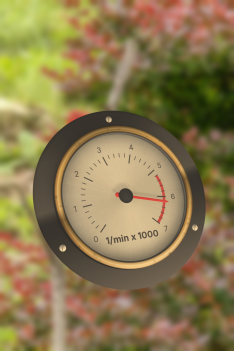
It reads 6200
